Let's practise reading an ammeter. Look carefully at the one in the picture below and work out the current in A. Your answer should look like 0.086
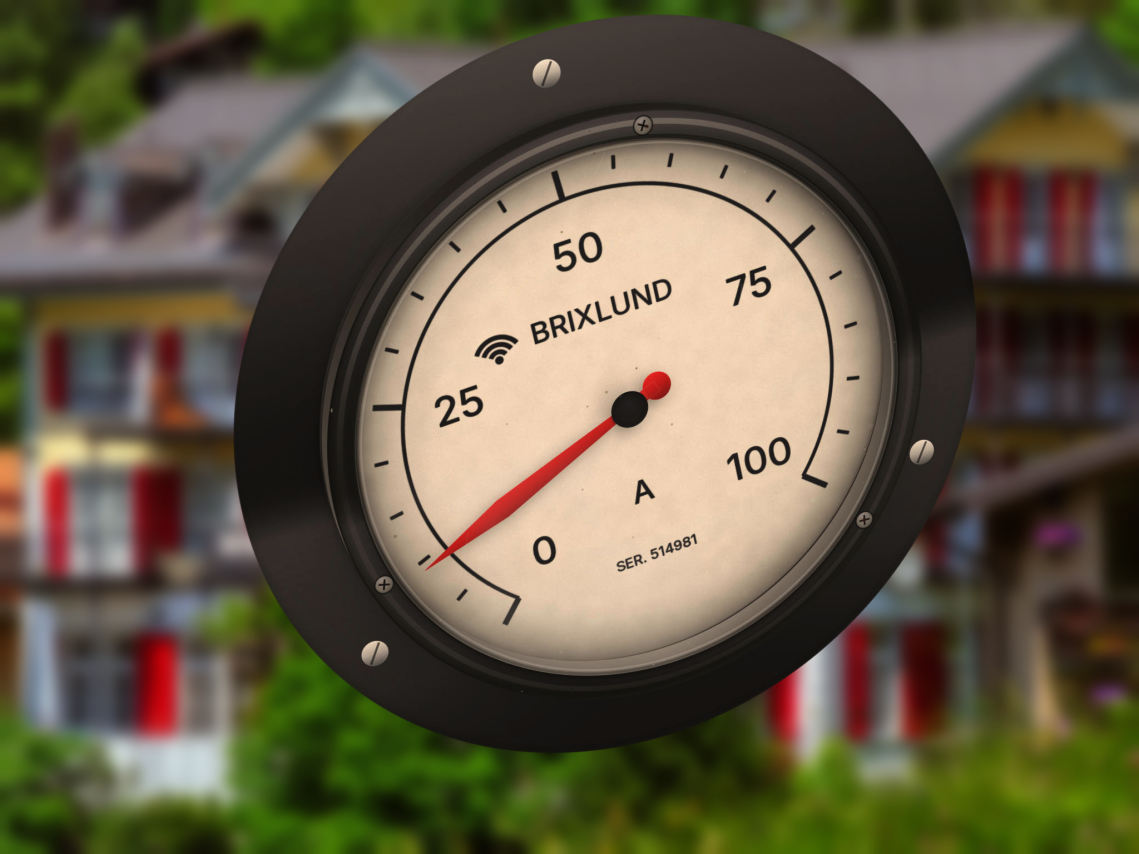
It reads 10
